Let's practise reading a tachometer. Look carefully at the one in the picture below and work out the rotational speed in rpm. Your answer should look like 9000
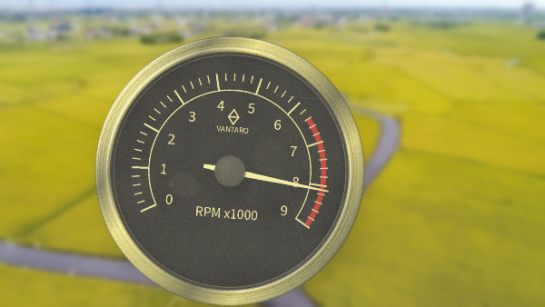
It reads 8100
